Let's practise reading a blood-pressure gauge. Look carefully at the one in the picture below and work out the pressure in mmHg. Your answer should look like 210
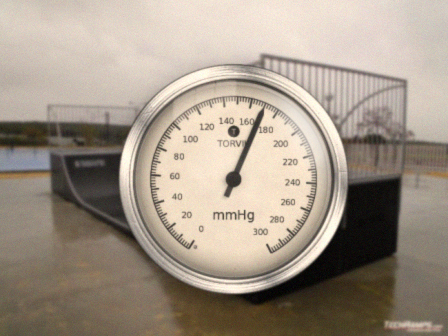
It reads 170
